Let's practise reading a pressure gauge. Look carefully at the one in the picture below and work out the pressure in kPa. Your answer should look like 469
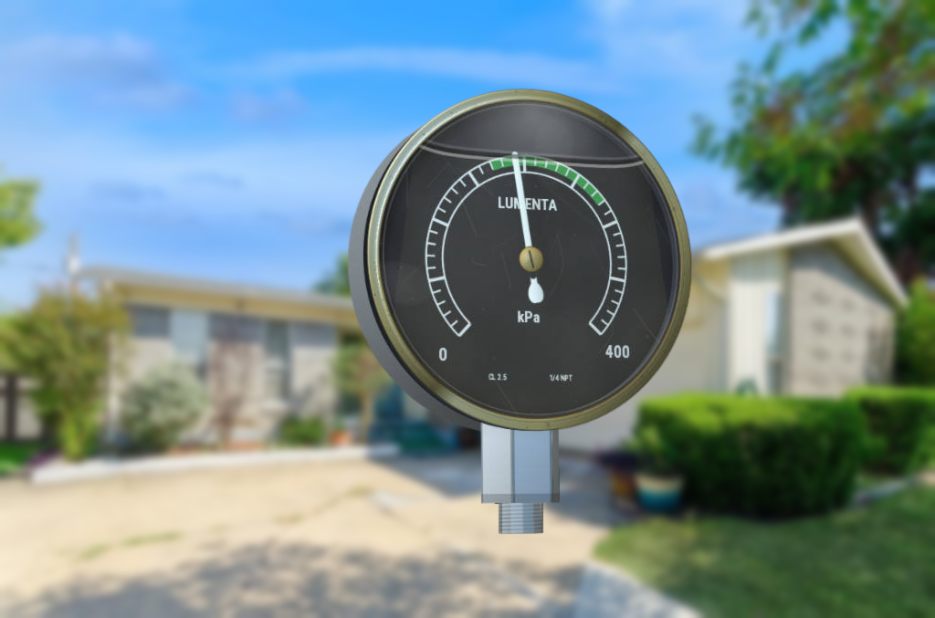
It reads 190
